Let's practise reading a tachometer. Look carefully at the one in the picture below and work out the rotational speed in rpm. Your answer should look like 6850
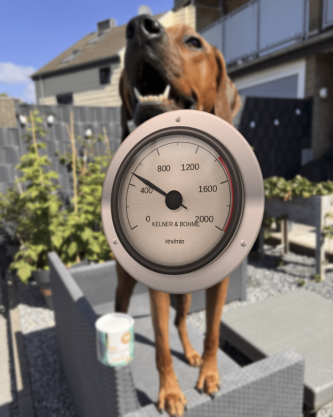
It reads 500
